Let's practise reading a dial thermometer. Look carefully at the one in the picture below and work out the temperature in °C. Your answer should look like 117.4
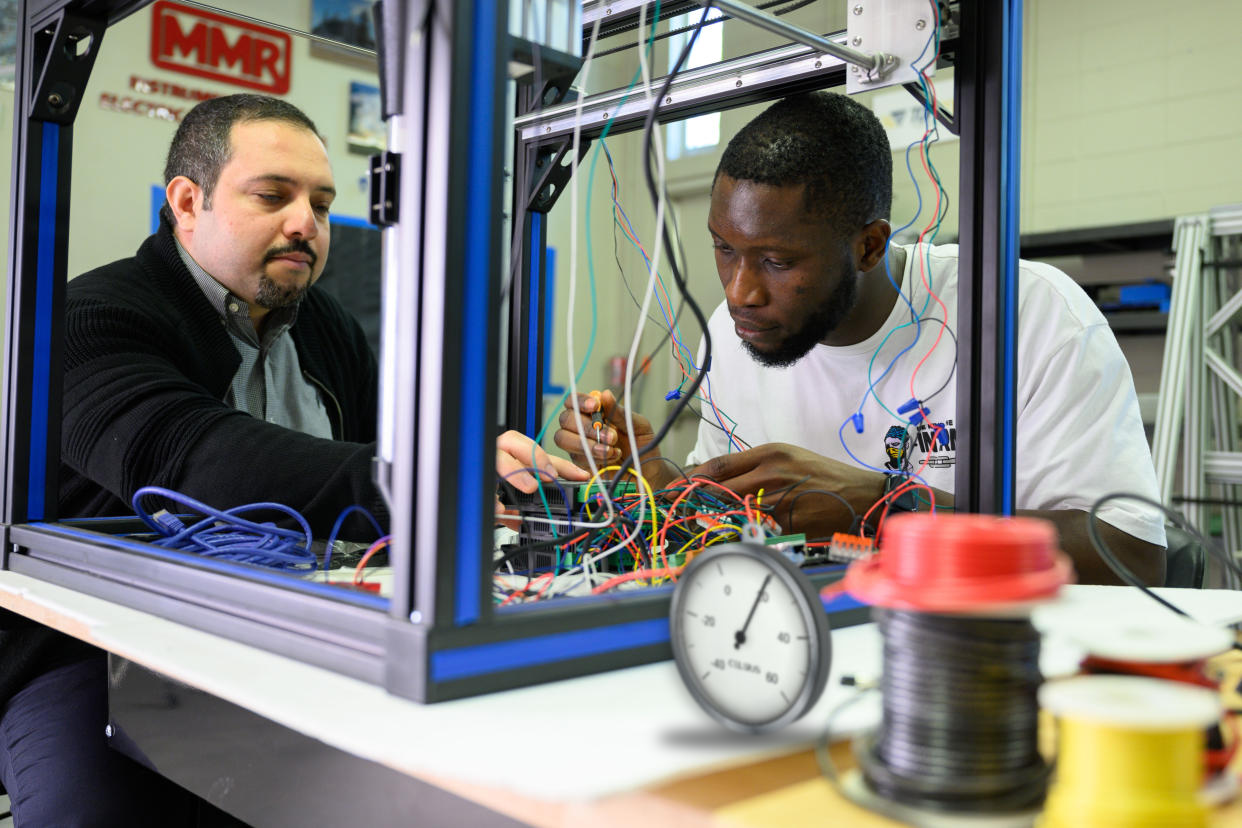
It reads 20
